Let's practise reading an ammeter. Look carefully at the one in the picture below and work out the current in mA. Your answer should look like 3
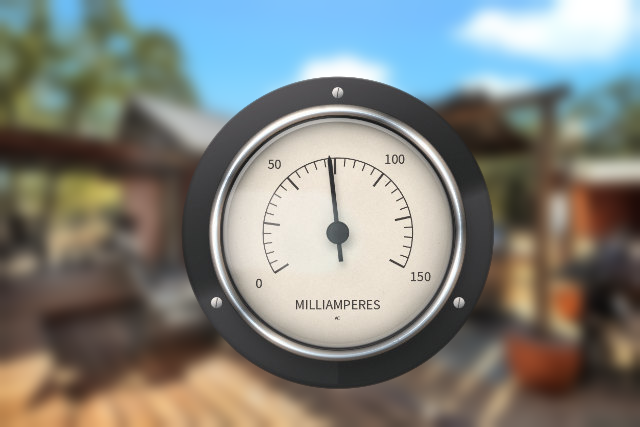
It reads 72.5
